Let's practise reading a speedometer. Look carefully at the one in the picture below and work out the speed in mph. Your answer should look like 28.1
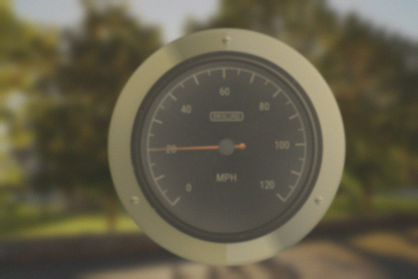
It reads 20
